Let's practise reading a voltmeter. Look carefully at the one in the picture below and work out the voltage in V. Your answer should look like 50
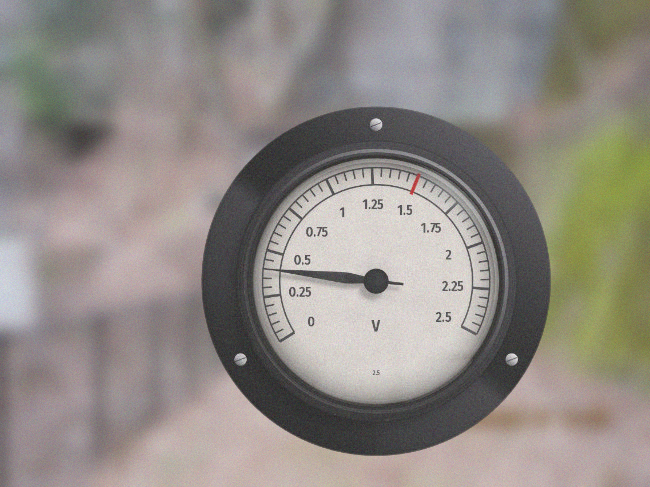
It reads 0.4
